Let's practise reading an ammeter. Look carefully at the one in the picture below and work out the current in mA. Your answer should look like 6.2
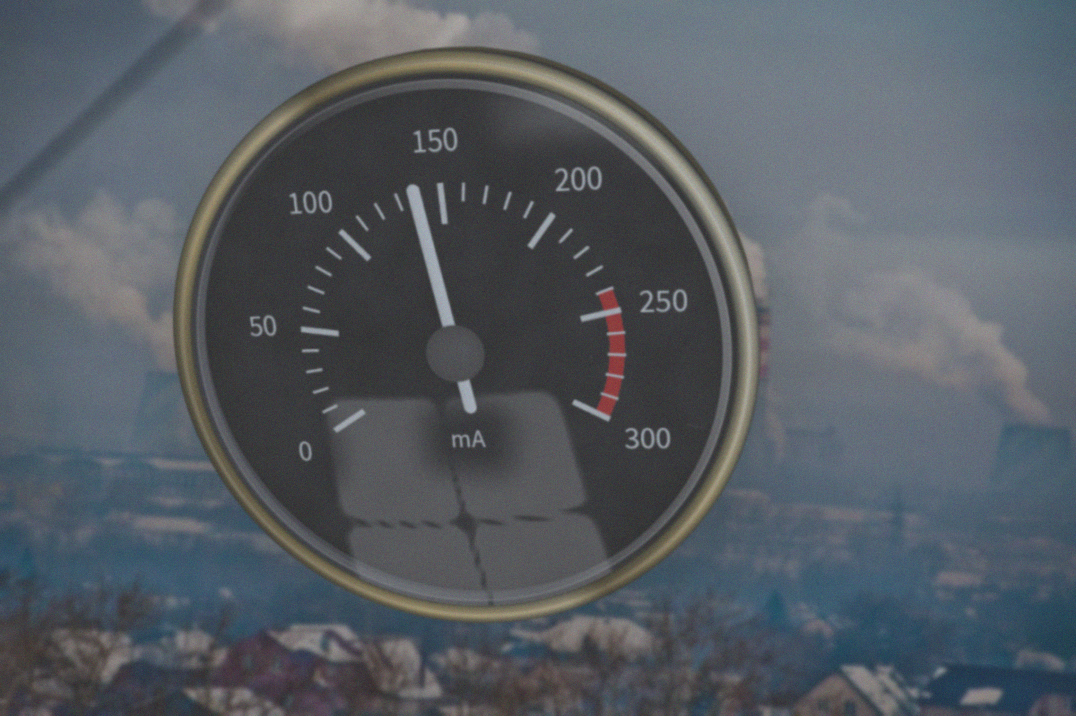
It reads 140
